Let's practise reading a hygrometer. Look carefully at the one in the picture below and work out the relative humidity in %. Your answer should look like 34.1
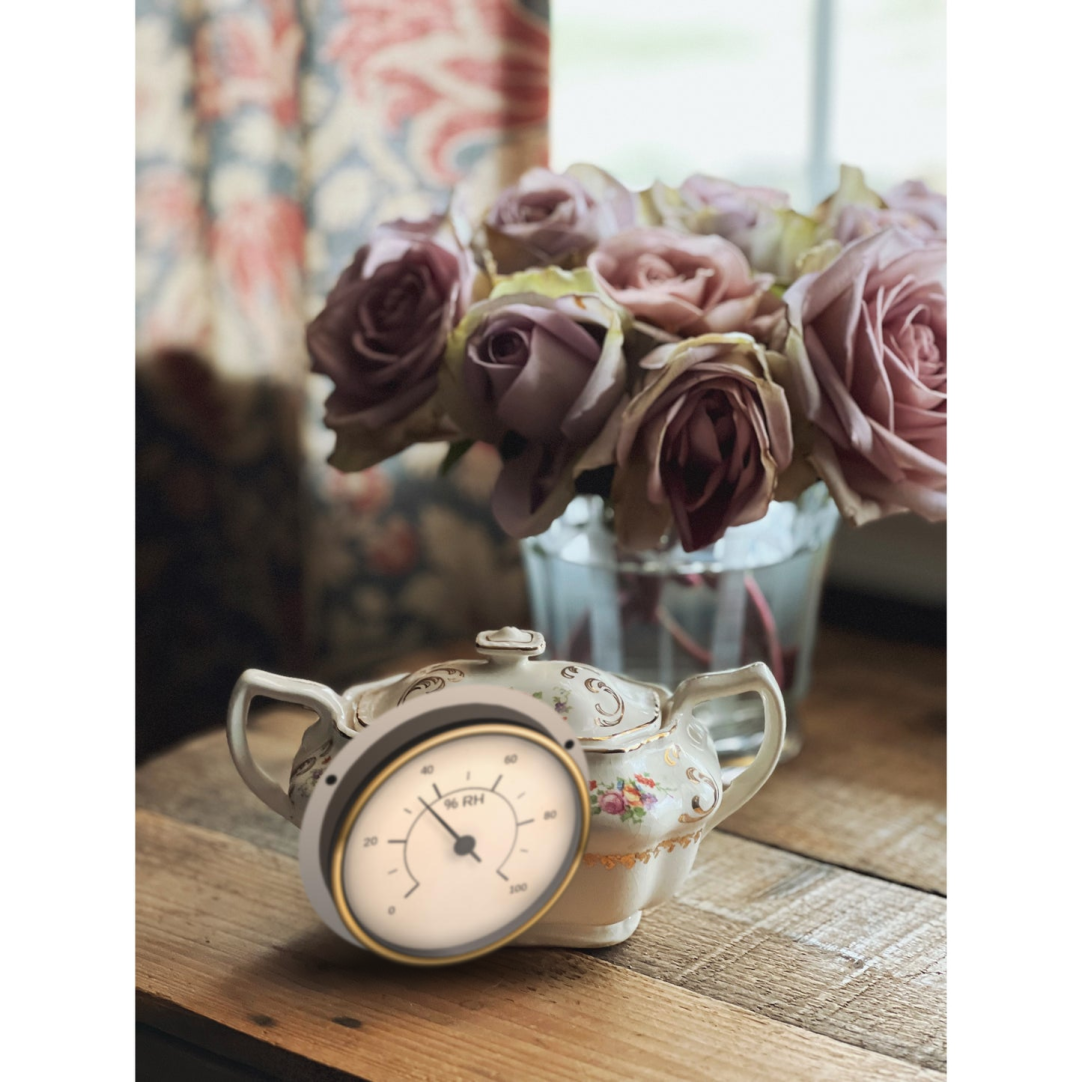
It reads 35
